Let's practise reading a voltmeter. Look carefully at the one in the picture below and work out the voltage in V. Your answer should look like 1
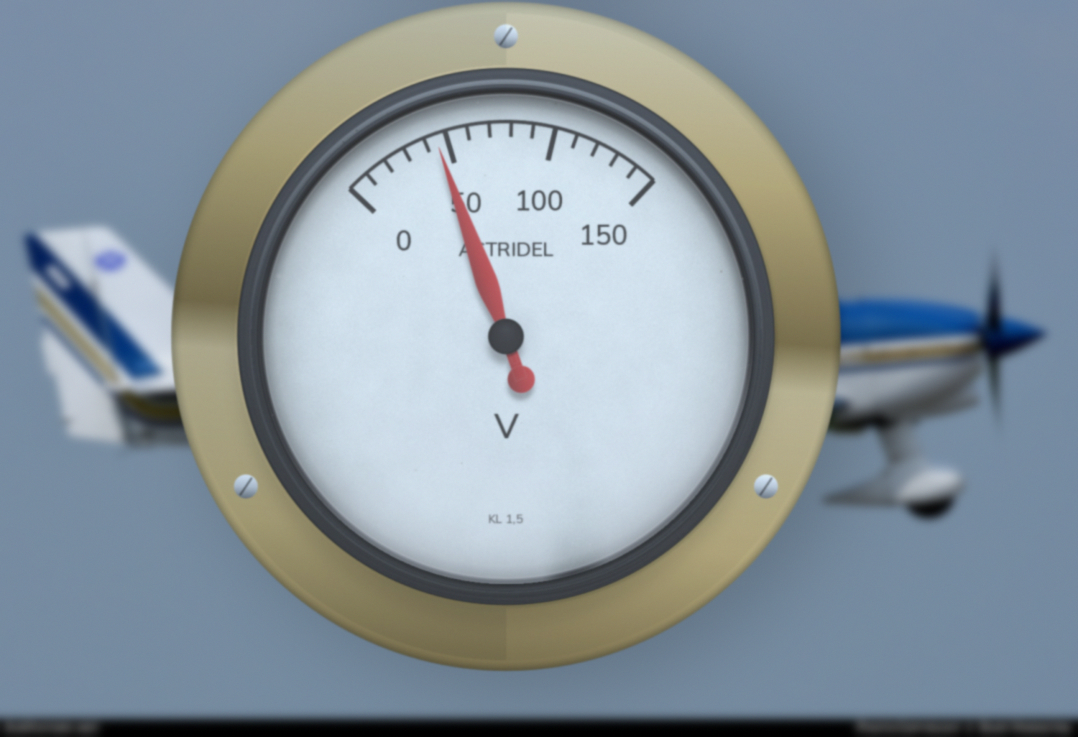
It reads 45
